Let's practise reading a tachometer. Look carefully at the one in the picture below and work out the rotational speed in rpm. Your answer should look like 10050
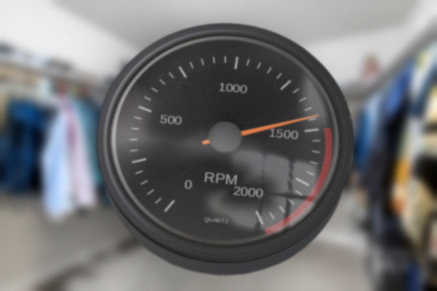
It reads 1450
